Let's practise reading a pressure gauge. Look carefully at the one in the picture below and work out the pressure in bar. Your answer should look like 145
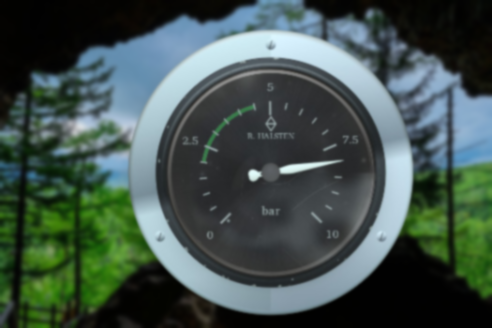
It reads 8
